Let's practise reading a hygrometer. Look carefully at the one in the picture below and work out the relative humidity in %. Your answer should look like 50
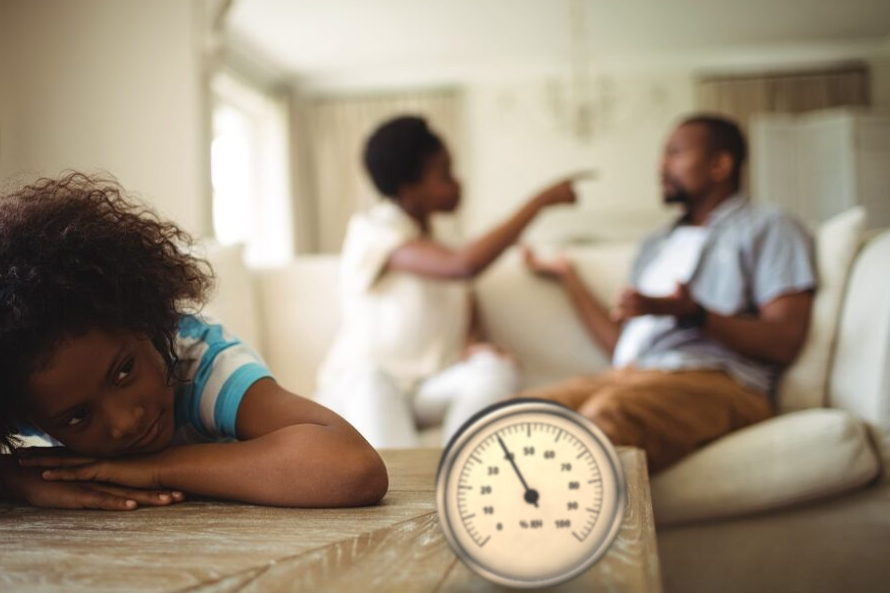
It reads 40
